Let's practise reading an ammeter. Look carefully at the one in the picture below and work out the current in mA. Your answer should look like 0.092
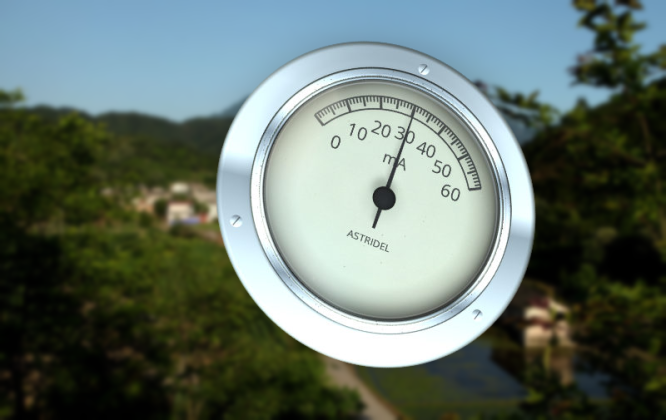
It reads 30
